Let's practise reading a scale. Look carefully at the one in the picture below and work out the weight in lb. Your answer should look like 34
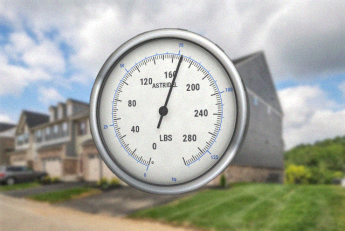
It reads 170
